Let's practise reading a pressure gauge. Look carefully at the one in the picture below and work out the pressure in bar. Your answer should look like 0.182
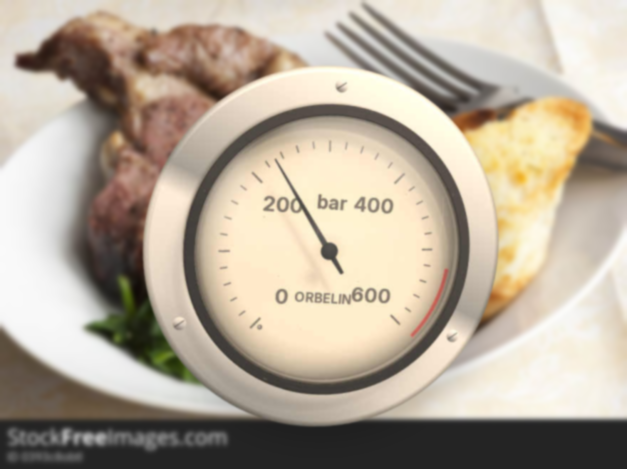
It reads 230
